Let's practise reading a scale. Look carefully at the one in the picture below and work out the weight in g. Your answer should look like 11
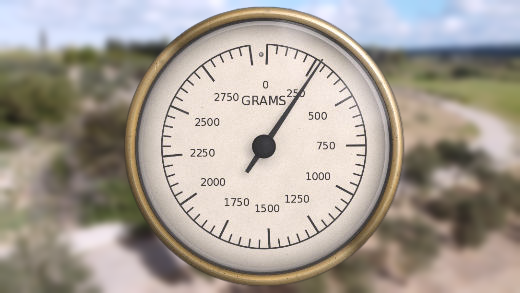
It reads 275
